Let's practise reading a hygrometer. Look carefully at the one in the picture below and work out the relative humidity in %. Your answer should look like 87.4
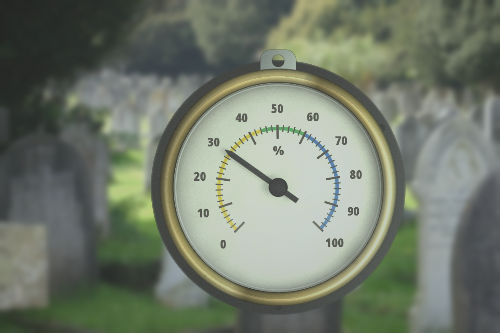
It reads 30
